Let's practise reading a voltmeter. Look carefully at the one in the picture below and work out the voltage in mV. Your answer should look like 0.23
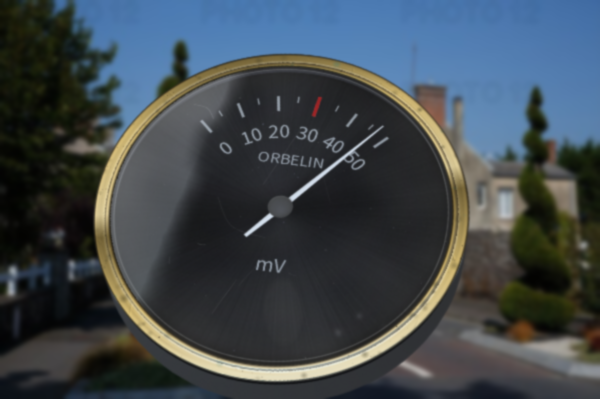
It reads 47.5
